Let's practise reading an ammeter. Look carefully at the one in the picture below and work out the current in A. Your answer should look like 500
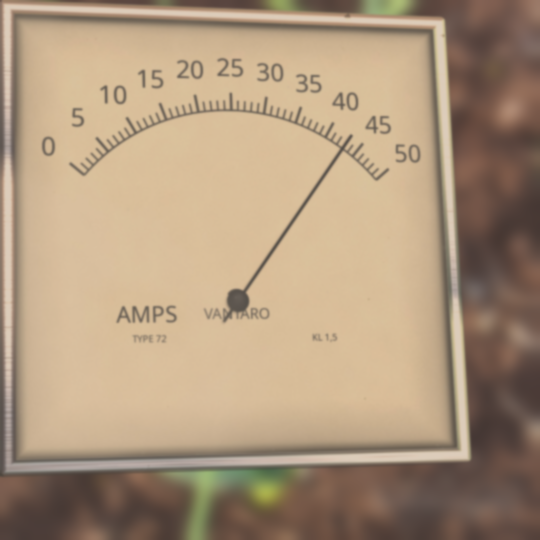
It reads 43
